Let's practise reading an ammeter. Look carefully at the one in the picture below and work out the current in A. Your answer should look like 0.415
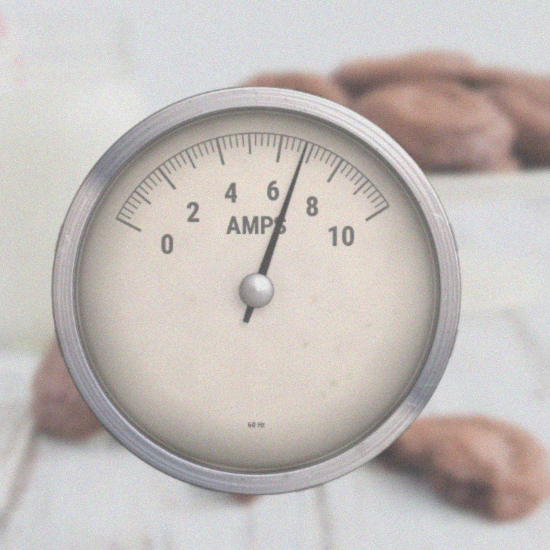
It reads 6.8
